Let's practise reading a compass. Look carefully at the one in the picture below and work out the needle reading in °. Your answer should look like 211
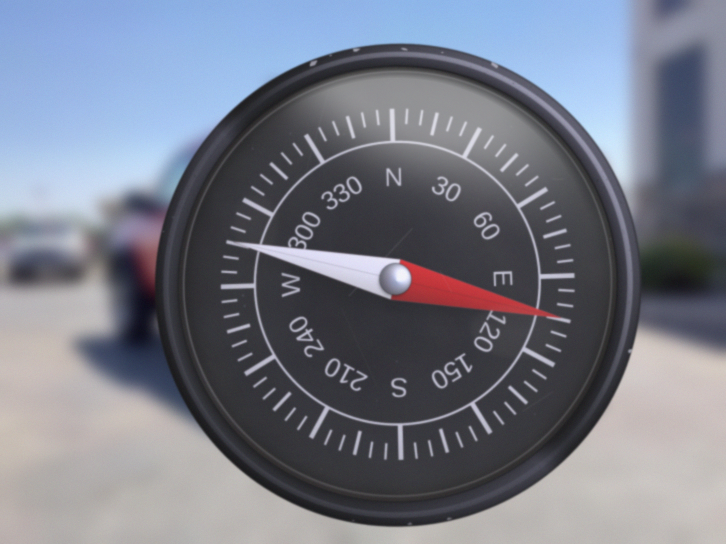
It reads 105
